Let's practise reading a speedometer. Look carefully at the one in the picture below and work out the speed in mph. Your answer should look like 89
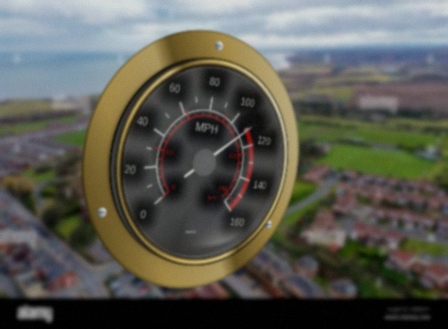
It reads 110
